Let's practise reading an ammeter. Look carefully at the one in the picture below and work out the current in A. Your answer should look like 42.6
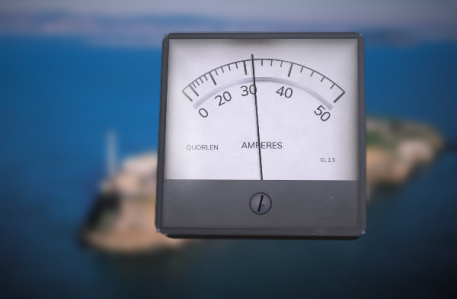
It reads 32
